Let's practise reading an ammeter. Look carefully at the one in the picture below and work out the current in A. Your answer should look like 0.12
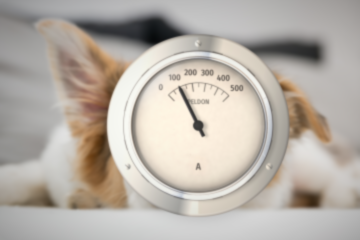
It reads 100
